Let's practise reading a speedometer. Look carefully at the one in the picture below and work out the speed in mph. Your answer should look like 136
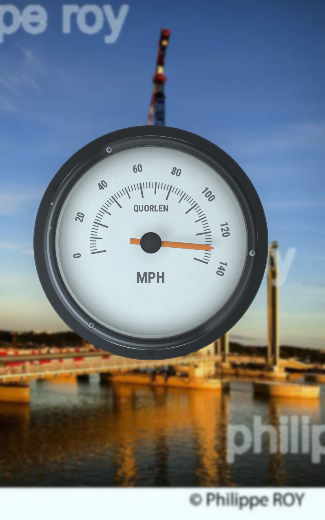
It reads 130
